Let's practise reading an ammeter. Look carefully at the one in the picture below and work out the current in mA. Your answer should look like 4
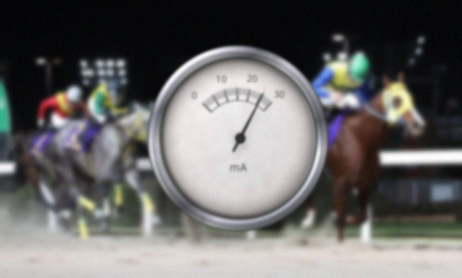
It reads 25
